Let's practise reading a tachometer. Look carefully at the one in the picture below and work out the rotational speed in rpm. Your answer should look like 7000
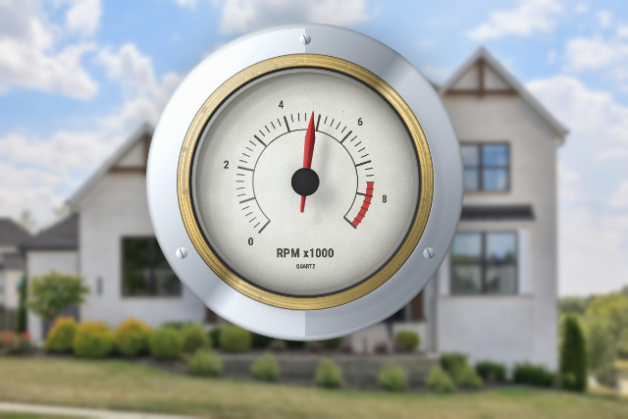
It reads 4800
